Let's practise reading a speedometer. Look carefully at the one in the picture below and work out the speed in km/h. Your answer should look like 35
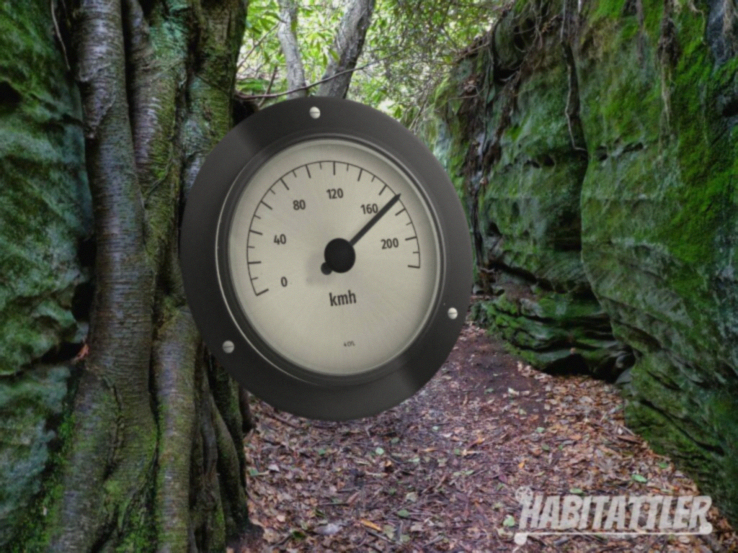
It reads 170
